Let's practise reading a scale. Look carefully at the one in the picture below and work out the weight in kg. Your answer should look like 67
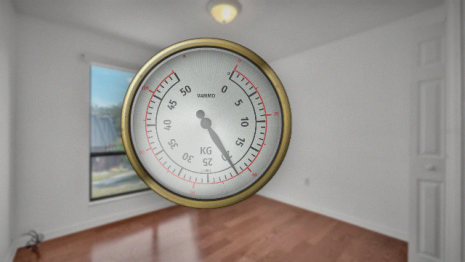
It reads 20
